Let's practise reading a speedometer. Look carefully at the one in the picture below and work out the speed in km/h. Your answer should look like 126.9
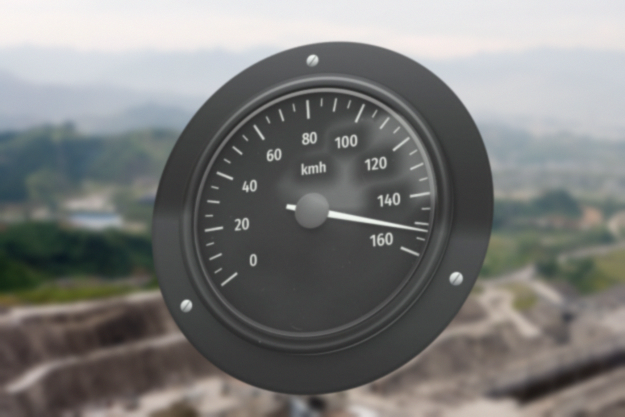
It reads 152.5
